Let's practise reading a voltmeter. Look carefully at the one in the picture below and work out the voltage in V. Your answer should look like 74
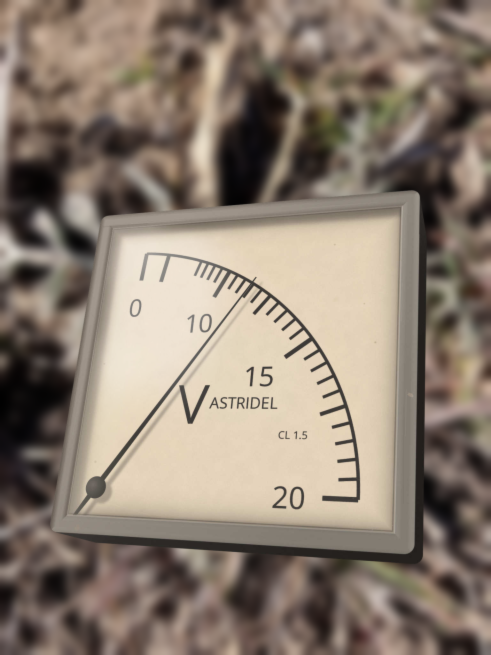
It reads 11.5
